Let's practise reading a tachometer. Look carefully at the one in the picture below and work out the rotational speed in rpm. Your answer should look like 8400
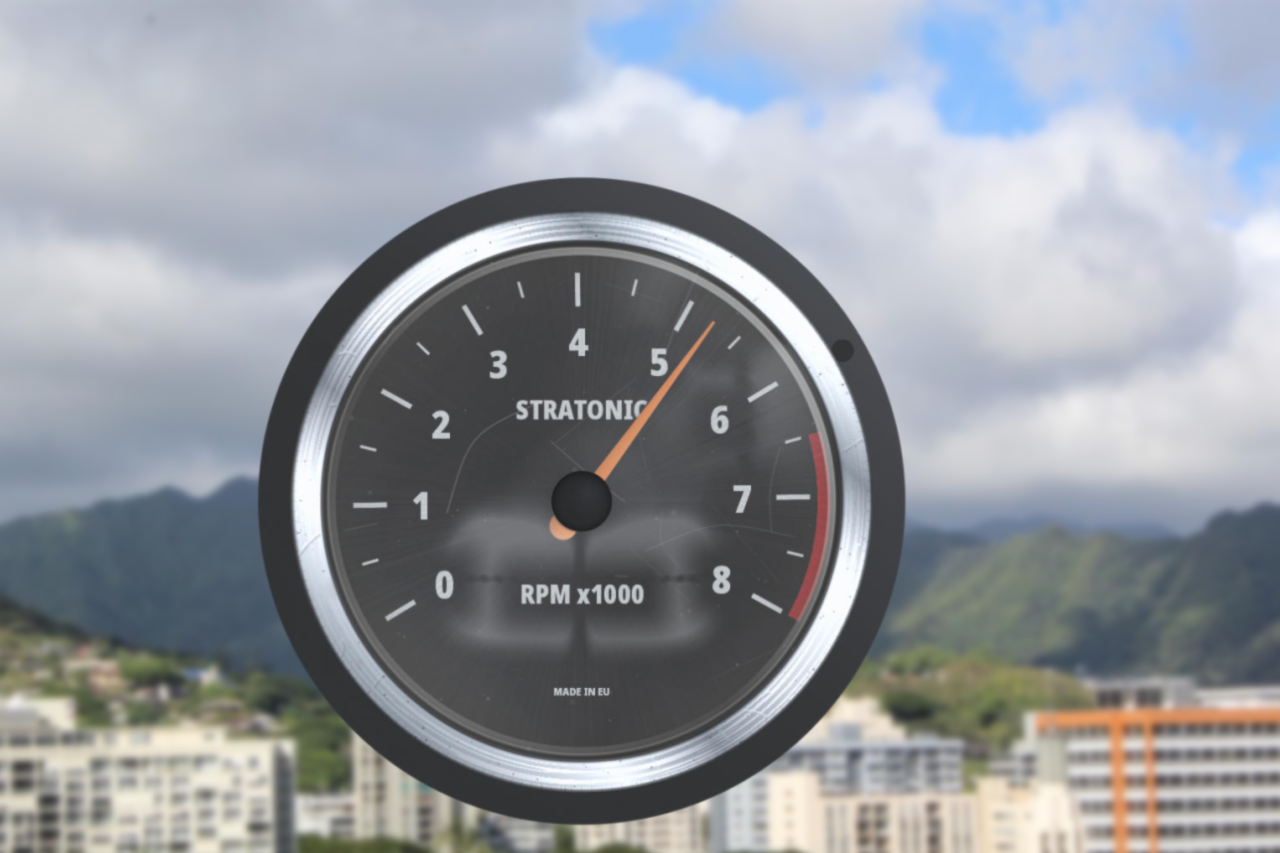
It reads 5250
